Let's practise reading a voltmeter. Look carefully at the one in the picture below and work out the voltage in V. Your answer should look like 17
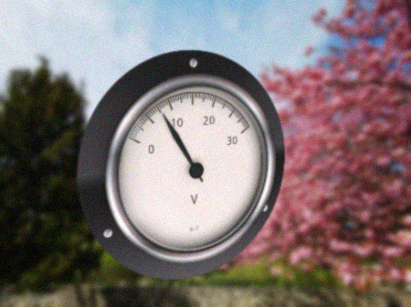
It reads 7.5
